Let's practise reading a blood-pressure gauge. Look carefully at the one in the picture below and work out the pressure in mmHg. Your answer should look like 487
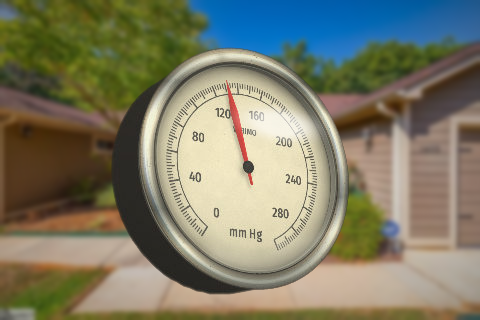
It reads 130
